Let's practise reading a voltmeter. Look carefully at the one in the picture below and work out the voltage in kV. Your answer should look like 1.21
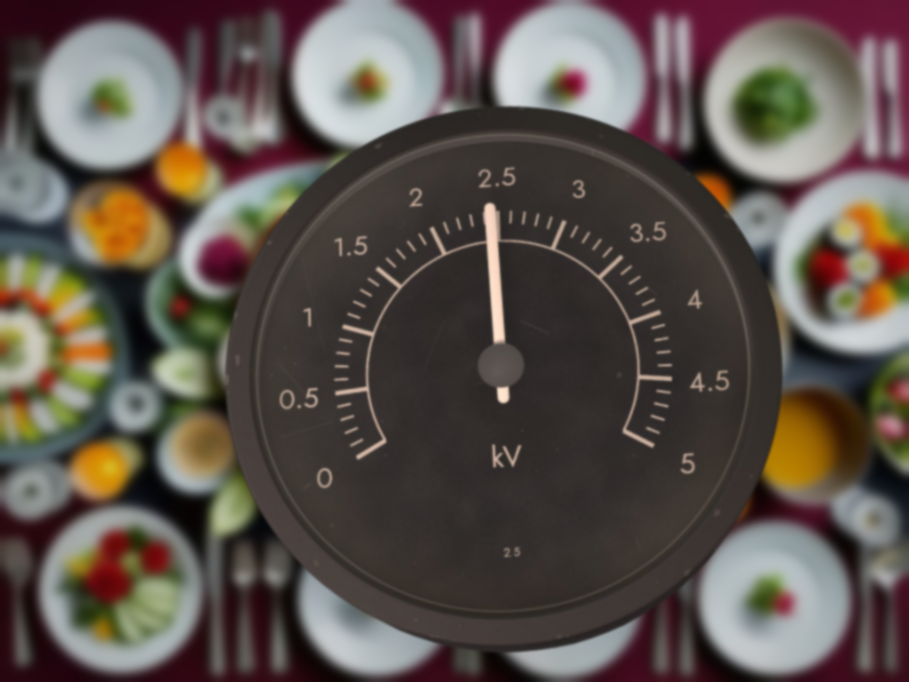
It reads 2.45
